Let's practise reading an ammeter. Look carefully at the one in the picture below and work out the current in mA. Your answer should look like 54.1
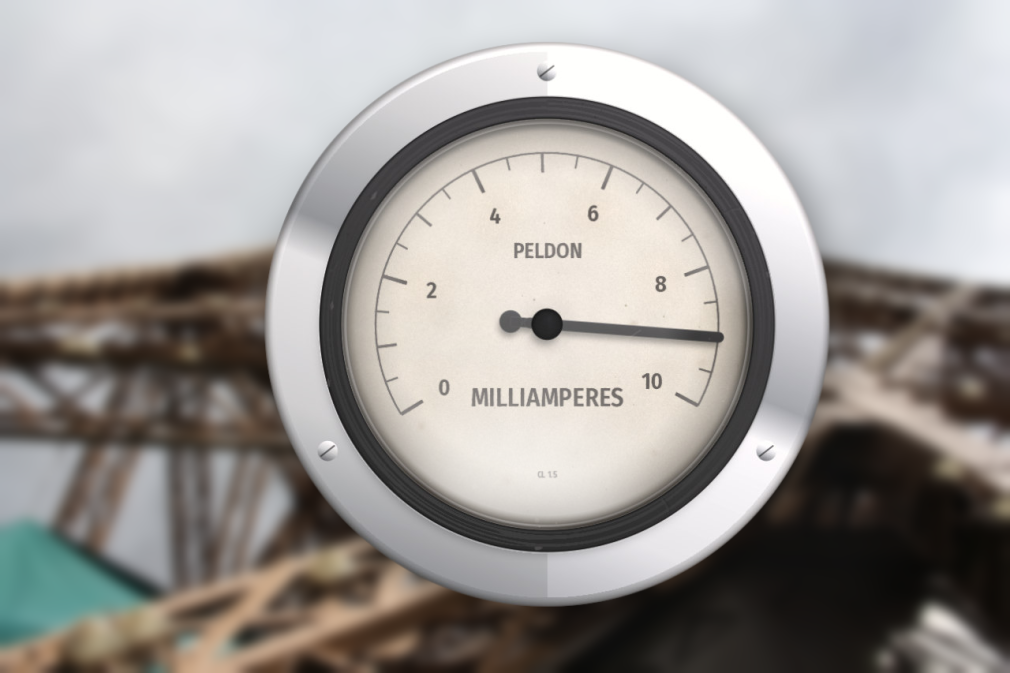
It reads 9
